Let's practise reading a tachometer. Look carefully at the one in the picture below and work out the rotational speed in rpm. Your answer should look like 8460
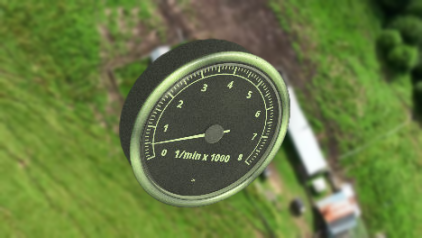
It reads 500
